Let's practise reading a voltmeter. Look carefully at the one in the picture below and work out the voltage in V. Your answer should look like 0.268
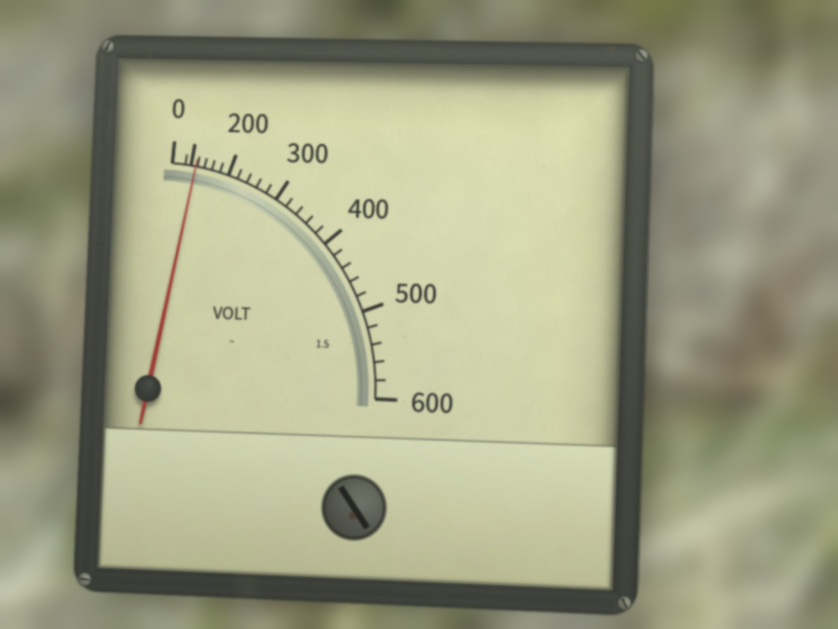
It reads 120
